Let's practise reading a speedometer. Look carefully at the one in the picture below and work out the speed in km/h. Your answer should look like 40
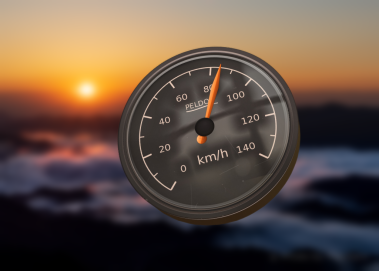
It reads 85
